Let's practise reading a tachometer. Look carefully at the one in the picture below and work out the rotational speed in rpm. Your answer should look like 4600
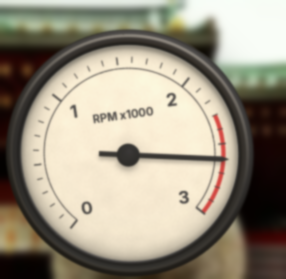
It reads 2600
